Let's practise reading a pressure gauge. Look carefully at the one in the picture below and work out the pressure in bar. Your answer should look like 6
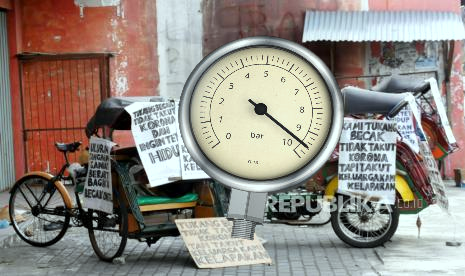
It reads 9.6
